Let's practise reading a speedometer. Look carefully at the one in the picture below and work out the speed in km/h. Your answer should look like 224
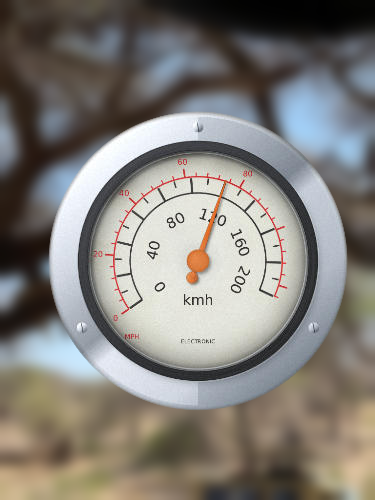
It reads 120
